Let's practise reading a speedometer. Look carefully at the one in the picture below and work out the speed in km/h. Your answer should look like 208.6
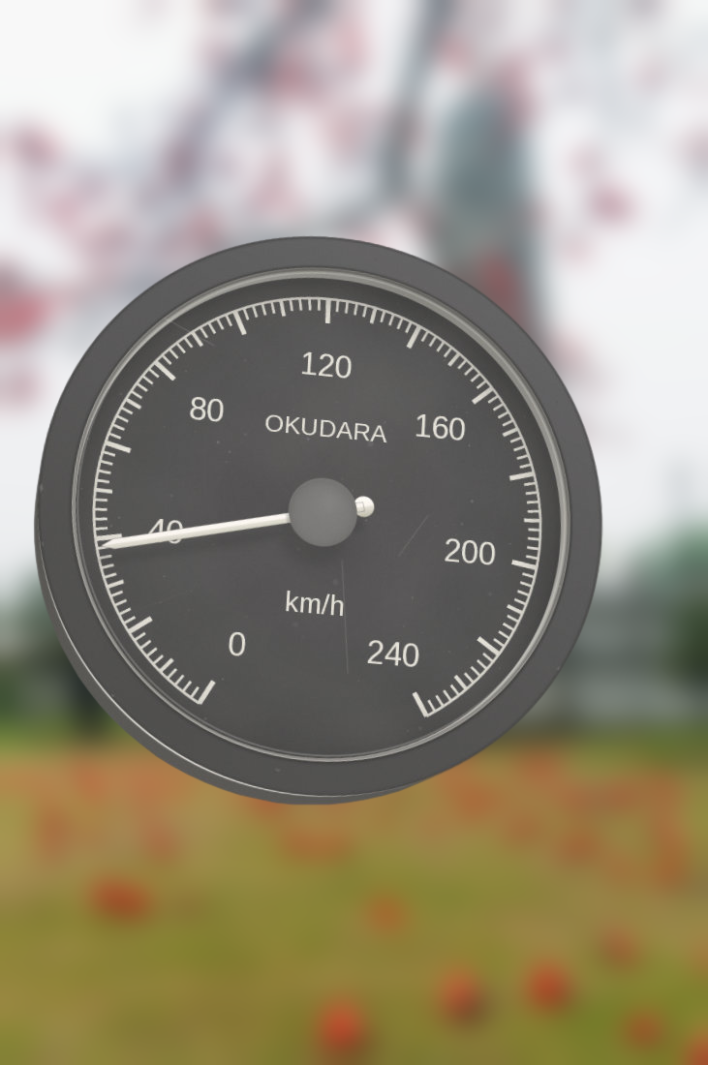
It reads 38
